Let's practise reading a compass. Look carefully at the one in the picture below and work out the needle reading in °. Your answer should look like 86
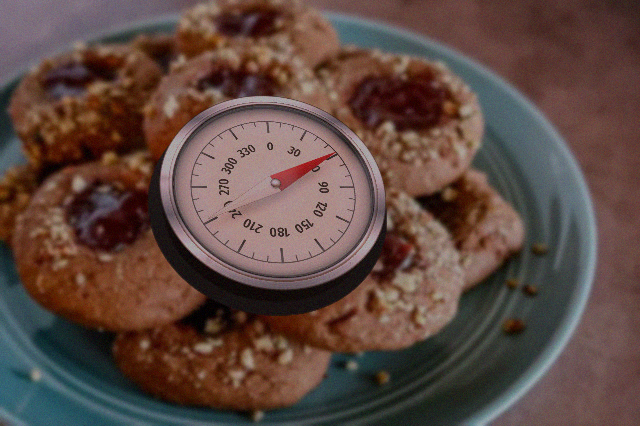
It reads 60
